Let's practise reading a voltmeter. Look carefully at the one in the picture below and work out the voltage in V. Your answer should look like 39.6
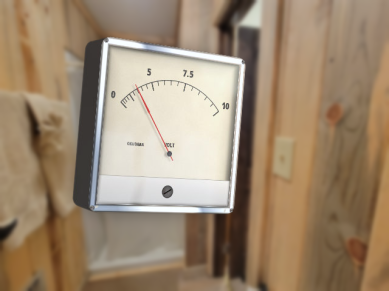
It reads 3.5
